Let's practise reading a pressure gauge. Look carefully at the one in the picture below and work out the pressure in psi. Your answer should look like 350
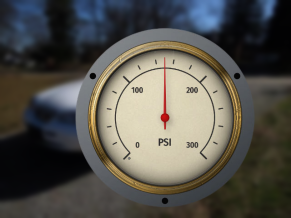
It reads 150
